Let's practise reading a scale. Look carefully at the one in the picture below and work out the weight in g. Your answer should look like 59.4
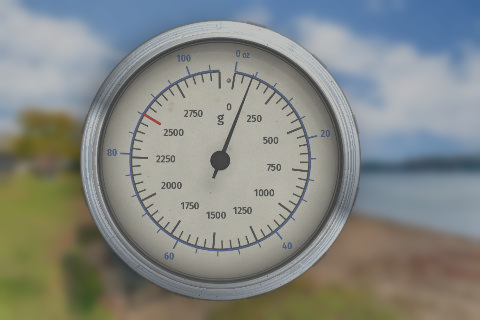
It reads 100
